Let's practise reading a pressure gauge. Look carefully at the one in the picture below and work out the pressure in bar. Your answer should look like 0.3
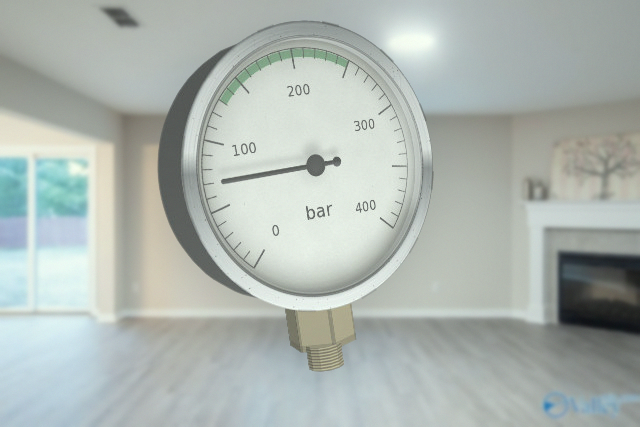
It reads 70
